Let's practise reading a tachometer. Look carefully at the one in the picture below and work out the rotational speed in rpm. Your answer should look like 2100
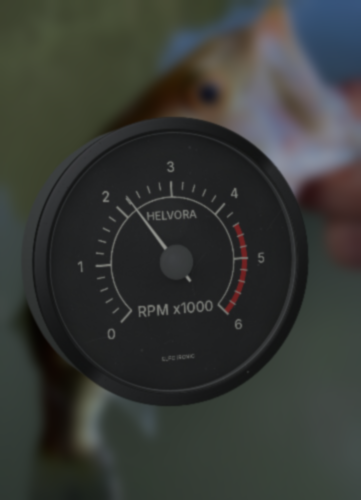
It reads 2200
